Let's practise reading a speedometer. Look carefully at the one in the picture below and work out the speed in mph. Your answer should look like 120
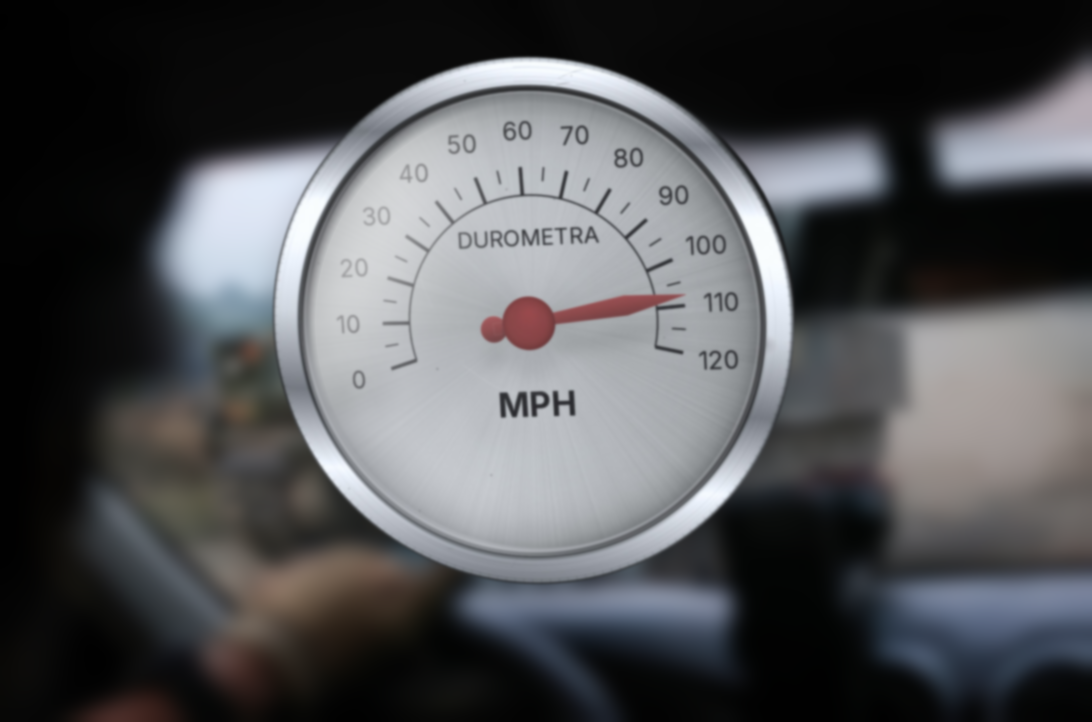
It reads 107.5
